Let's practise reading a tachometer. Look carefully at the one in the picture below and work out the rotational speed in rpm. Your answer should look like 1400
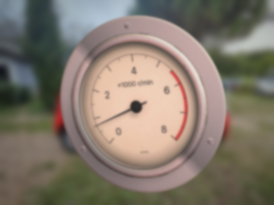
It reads 750
